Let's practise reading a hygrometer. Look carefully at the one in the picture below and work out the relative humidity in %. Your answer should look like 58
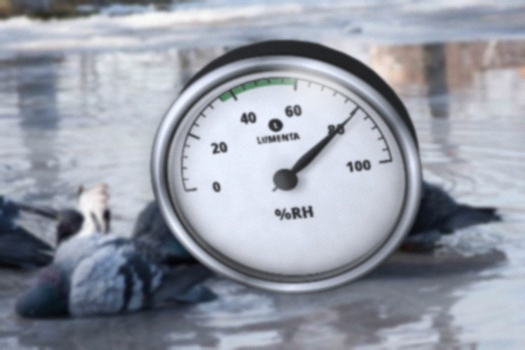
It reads 80
